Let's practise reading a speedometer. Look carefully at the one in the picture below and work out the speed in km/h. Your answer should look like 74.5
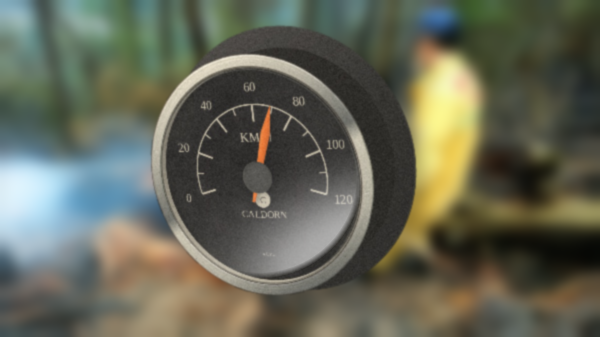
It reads 70
